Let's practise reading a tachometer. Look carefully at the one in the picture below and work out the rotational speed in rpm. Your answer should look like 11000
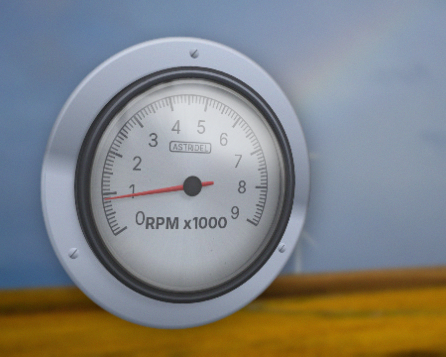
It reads 900
